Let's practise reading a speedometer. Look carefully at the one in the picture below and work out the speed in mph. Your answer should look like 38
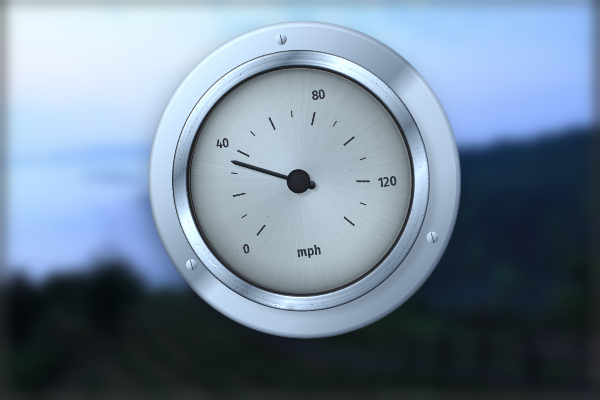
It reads 35
